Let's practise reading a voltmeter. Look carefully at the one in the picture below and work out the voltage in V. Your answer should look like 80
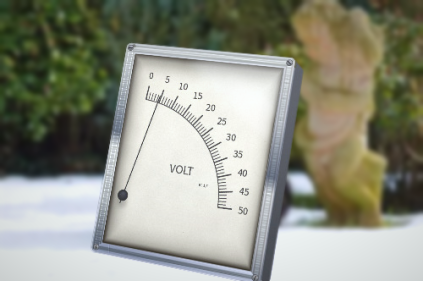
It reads 5
